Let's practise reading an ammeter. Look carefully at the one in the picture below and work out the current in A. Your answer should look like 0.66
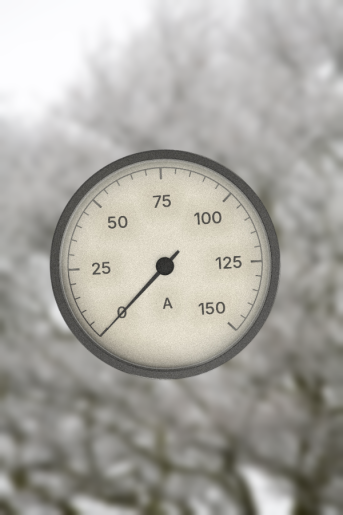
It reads 0
